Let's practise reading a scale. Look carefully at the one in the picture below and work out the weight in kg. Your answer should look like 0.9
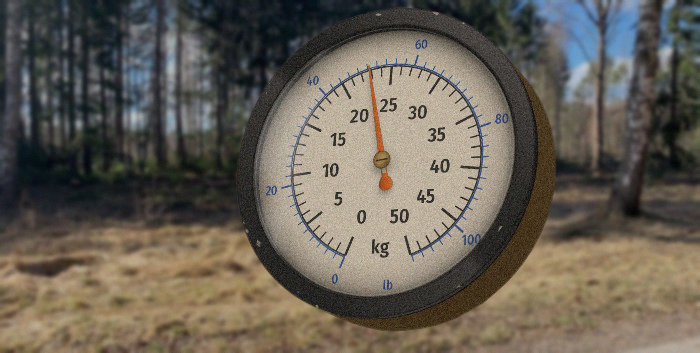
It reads 23
